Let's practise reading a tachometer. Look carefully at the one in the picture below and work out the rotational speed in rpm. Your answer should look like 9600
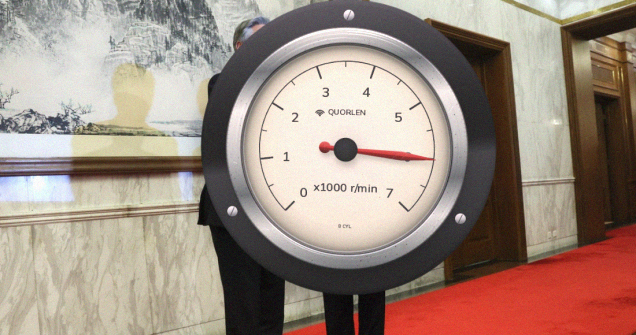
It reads 6000
